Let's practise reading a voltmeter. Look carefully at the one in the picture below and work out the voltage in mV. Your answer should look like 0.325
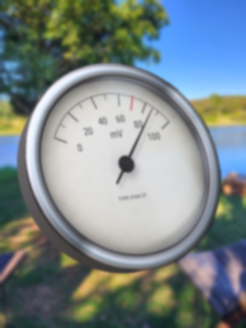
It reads 85
